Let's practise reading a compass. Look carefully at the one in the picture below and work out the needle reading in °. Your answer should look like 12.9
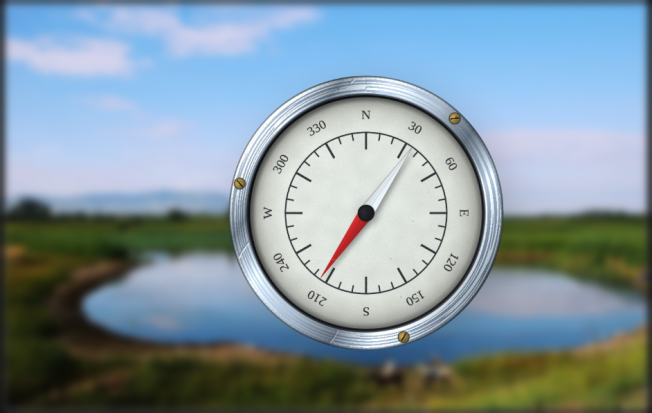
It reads 215
